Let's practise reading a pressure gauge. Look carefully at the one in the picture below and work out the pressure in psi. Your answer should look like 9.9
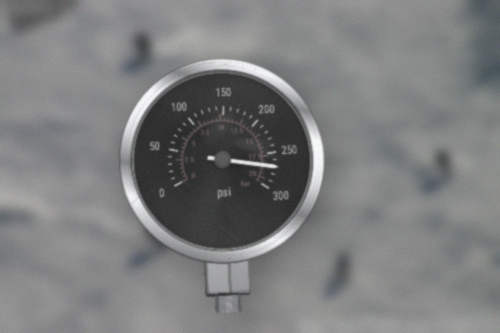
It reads 270
